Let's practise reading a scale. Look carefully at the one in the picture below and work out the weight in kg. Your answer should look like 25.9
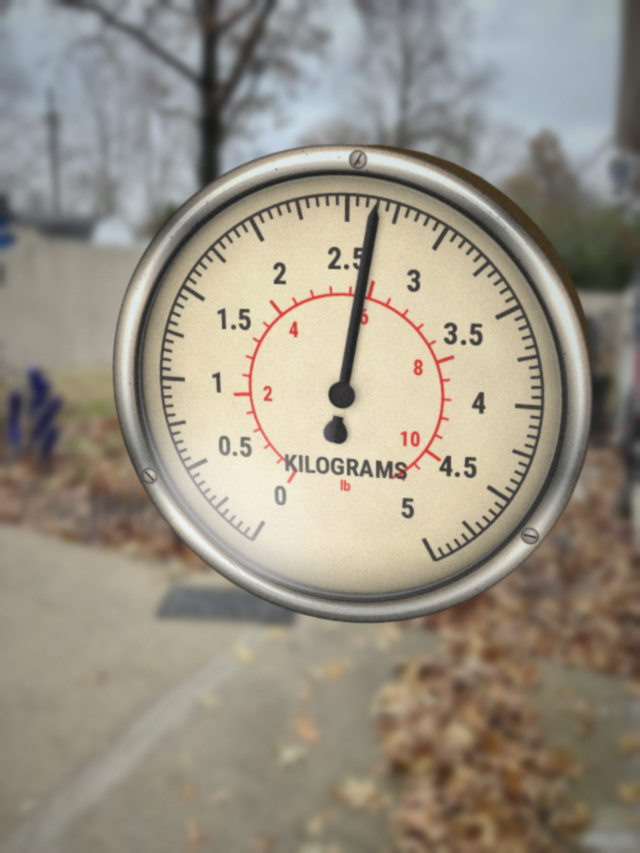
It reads 2.65
